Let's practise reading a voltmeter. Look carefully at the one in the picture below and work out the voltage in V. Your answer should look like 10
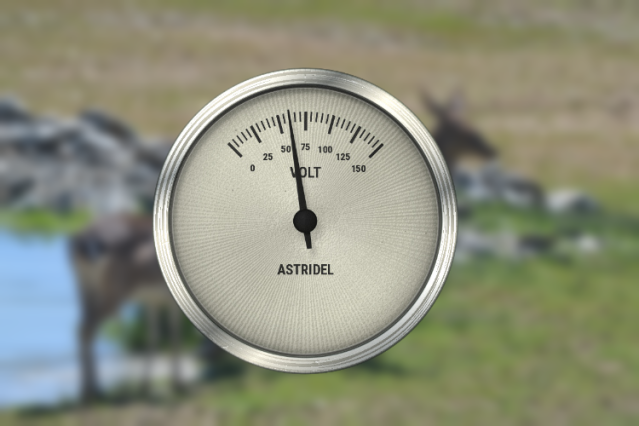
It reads 60
